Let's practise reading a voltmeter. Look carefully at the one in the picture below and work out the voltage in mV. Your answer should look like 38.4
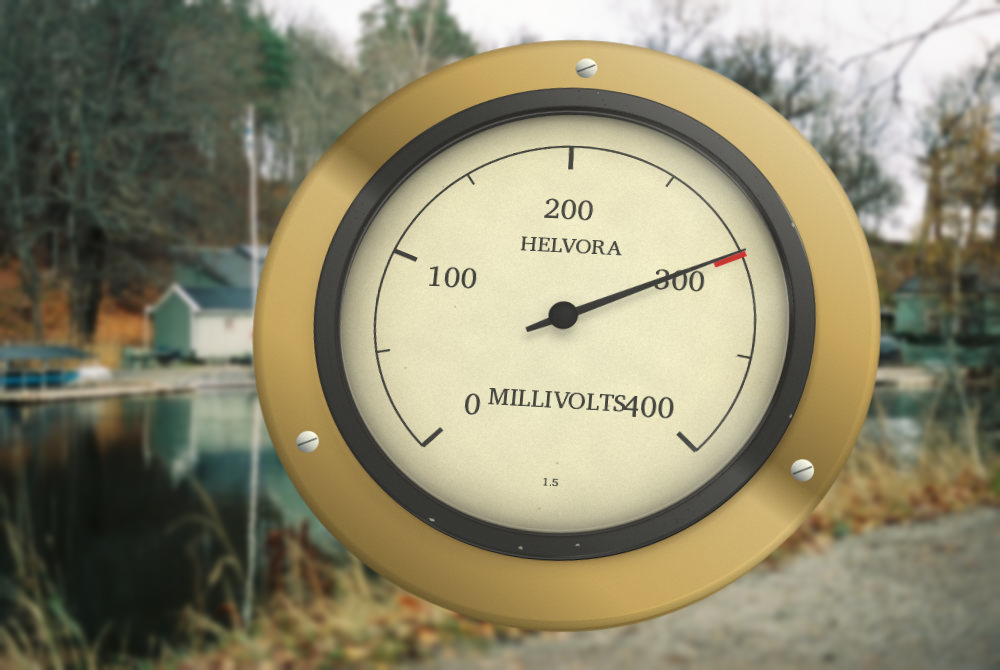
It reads 300
